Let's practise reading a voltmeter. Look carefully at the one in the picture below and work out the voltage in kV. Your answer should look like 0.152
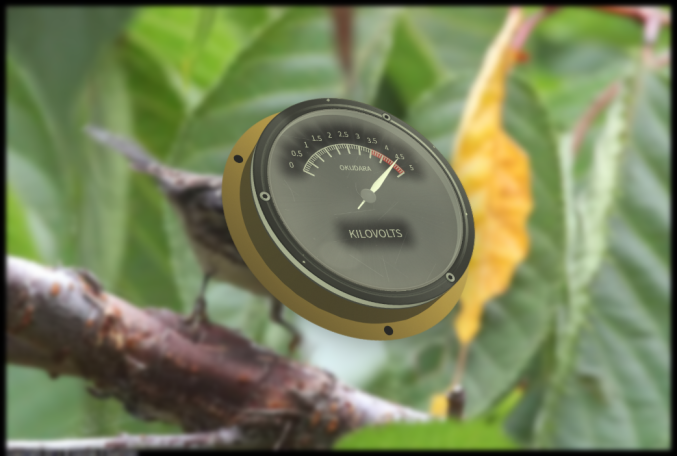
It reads 4.5
